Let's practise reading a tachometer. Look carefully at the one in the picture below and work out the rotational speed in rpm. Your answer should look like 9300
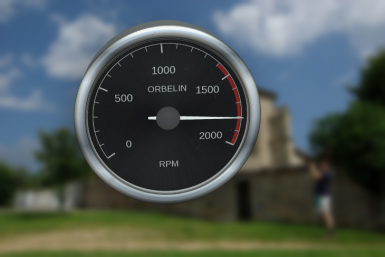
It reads 1800
